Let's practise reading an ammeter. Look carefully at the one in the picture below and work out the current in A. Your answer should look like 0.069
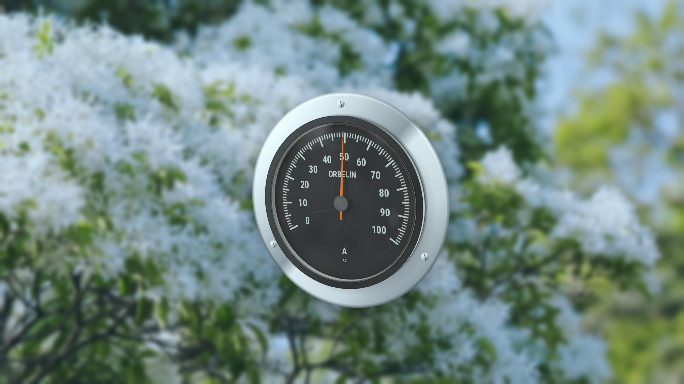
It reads 50
